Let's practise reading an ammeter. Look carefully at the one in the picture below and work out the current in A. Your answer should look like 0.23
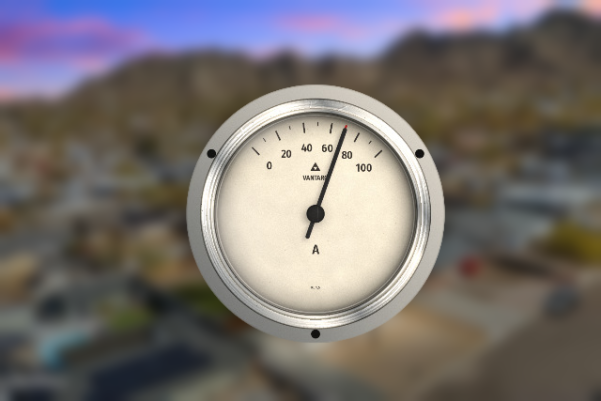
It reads 70
